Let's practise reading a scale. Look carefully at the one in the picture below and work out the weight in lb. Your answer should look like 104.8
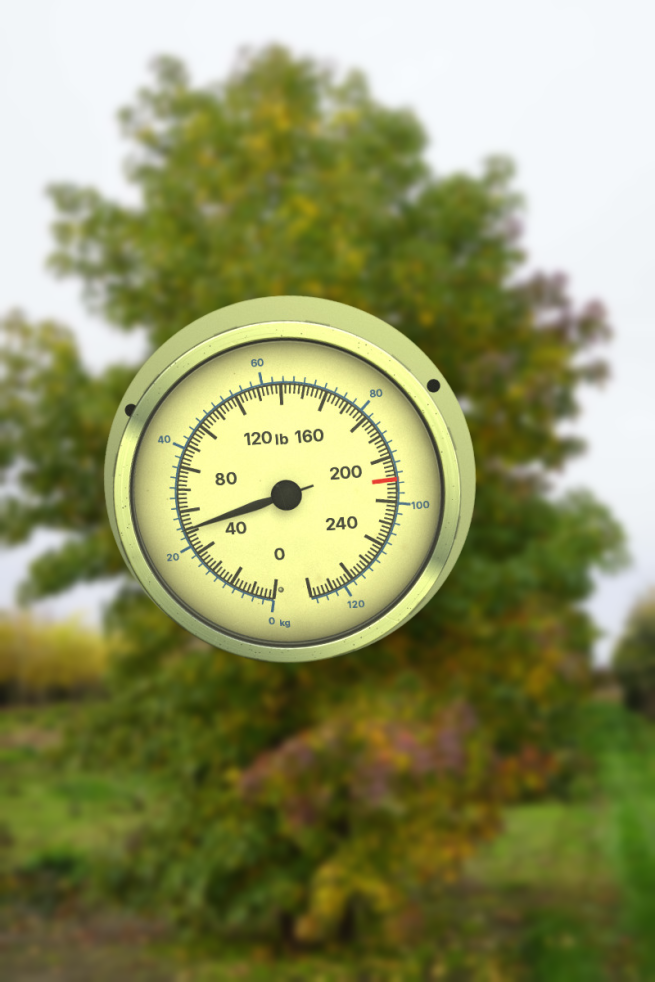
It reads 52
